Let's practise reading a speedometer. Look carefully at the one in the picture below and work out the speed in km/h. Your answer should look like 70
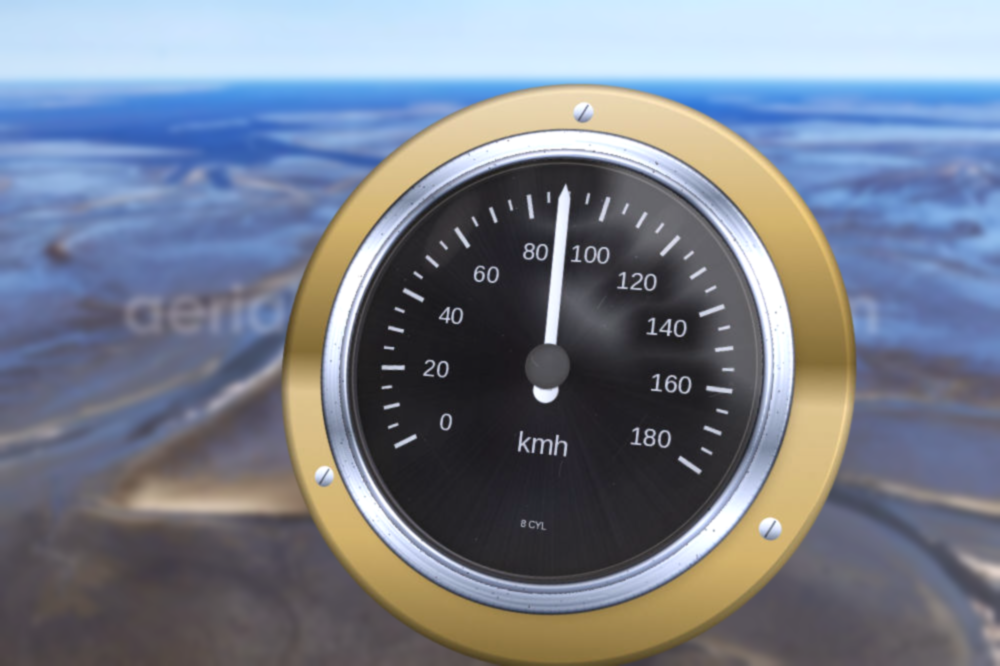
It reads 90
